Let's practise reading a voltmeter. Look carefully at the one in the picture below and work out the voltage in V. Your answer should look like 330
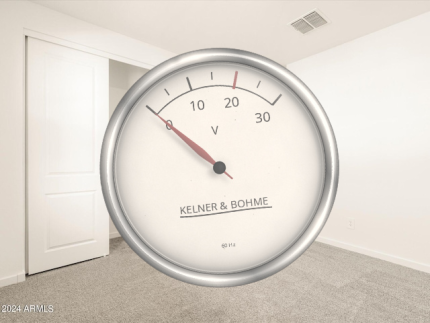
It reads 0
